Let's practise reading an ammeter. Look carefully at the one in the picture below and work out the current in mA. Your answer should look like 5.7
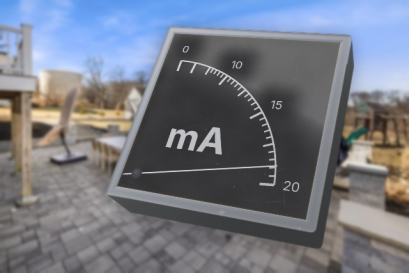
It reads 19
